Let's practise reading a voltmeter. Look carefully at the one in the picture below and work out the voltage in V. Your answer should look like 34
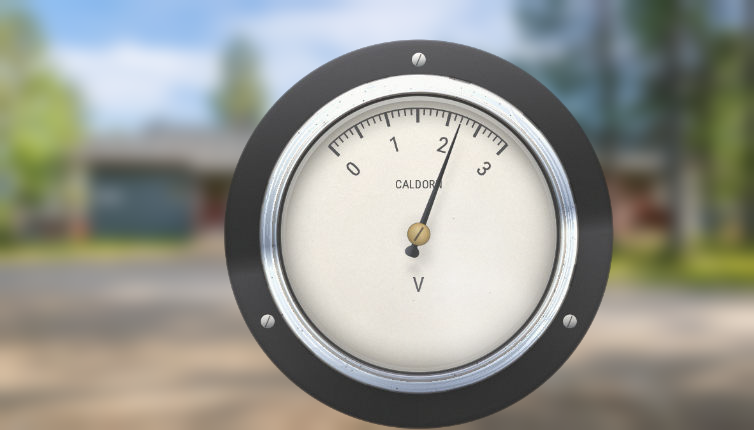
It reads 2.2
